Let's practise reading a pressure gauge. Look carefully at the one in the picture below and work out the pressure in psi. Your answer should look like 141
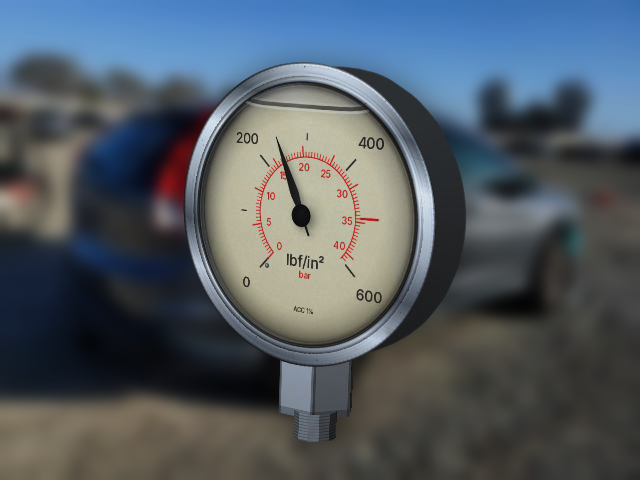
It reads 250
